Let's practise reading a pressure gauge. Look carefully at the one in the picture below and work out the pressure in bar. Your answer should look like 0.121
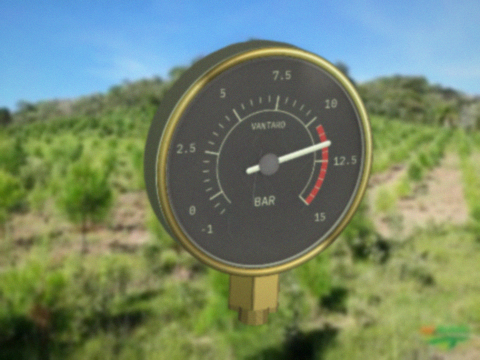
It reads 11.5
